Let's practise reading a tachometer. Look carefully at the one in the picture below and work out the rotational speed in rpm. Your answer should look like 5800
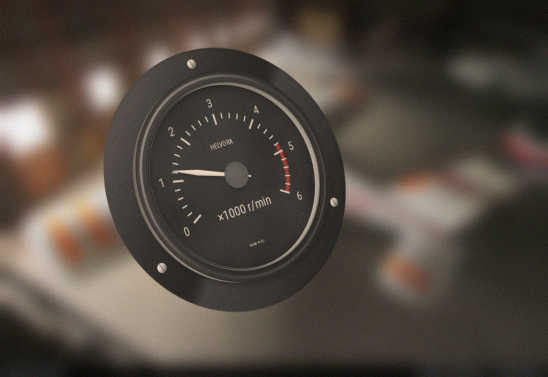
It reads 1200
